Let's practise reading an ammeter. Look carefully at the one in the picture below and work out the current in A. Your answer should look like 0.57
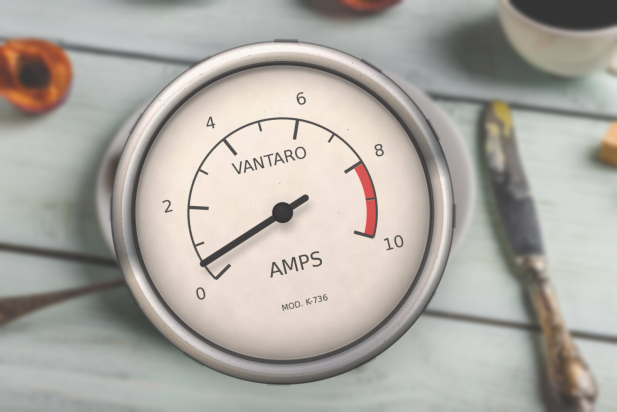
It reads 0.5
